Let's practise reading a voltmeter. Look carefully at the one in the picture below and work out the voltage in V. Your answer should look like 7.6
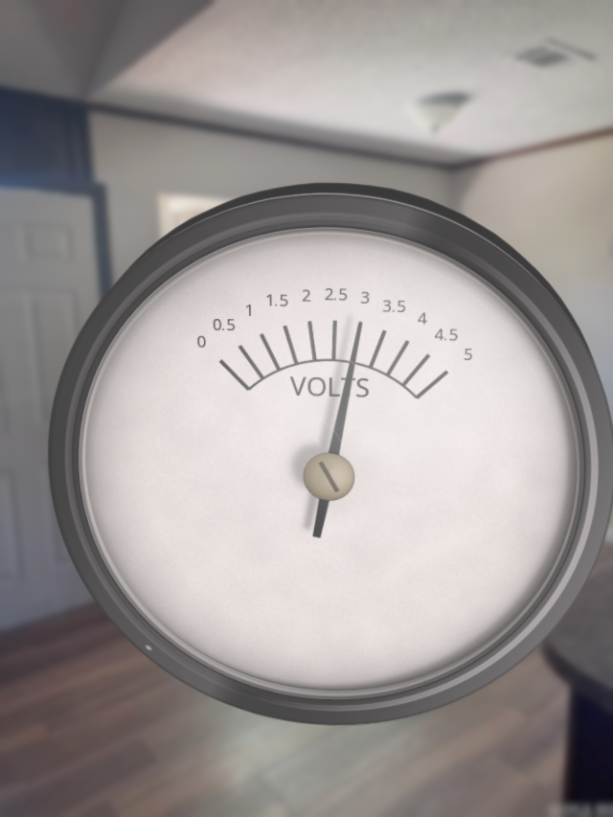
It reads 3
